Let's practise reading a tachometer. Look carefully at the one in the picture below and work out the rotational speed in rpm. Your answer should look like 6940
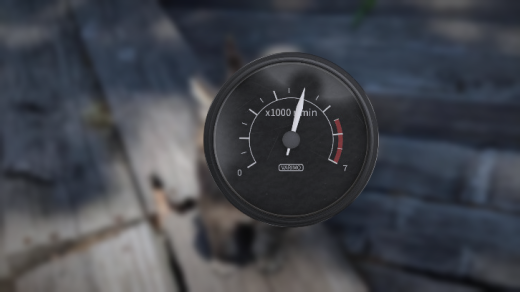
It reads 4000
